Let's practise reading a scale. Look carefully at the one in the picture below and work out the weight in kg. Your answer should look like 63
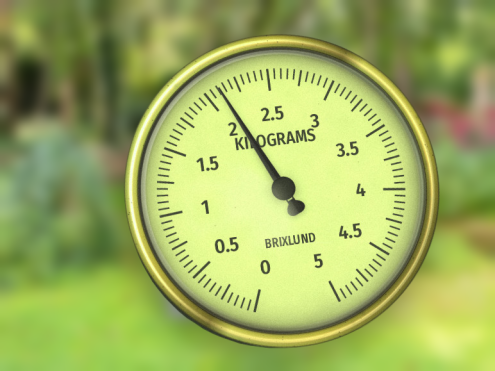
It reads 2.1
